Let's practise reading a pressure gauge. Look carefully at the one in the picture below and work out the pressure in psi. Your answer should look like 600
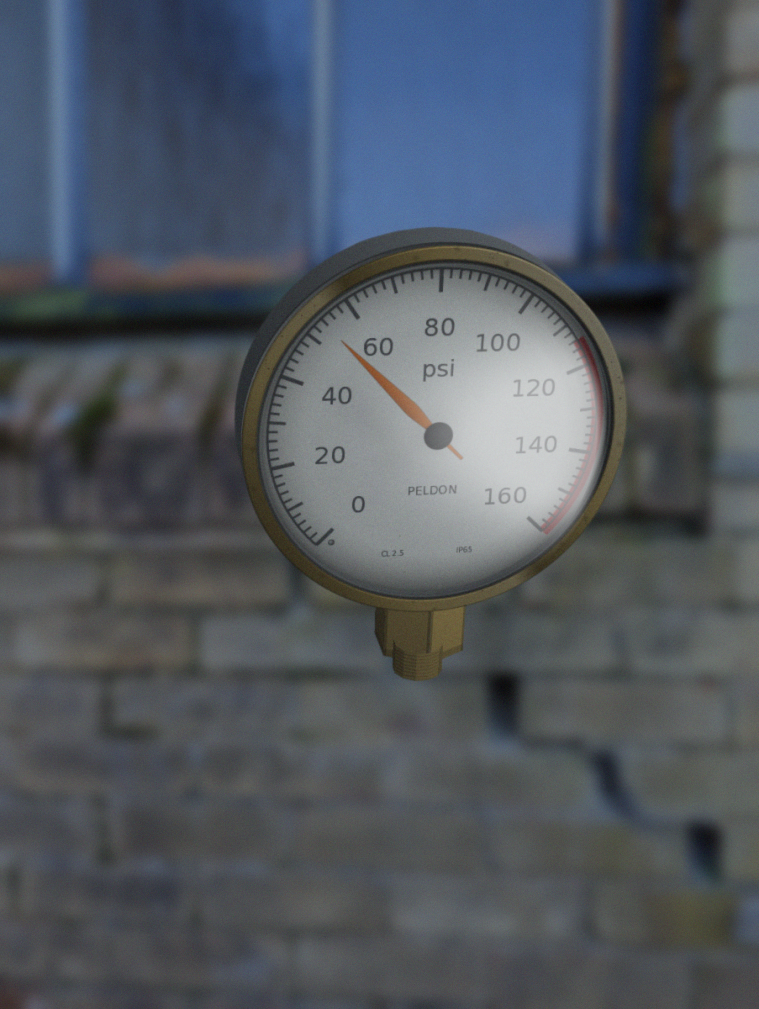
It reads 54
